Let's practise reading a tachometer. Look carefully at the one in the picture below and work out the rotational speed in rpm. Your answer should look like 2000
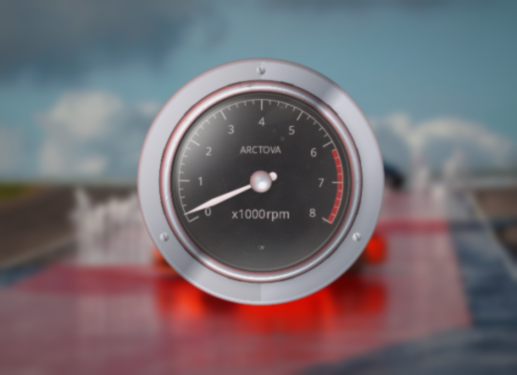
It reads 200
